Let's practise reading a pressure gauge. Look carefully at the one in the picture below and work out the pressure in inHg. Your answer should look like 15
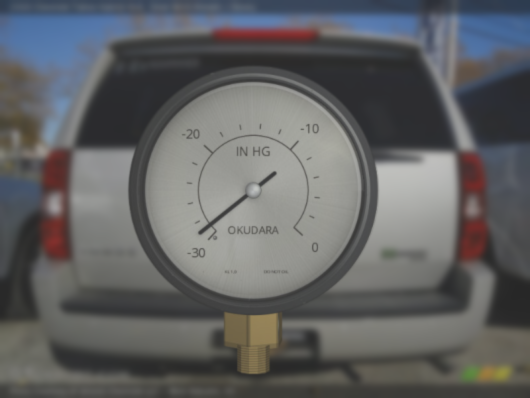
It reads -29
